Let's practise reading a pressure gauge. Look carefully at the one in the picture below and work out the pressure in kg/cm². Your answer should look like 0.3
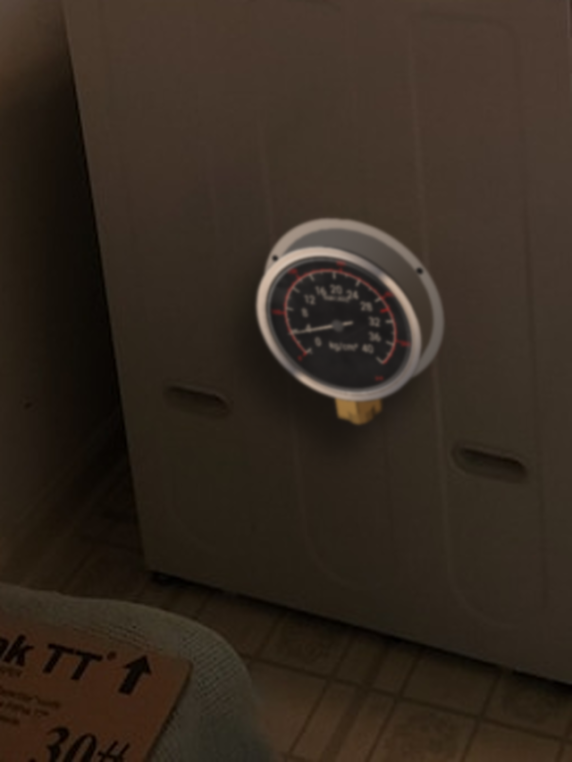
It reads 4
